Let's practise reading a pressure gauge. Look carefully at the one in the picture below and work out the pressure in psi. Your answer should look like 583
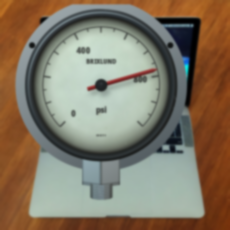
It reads 775
